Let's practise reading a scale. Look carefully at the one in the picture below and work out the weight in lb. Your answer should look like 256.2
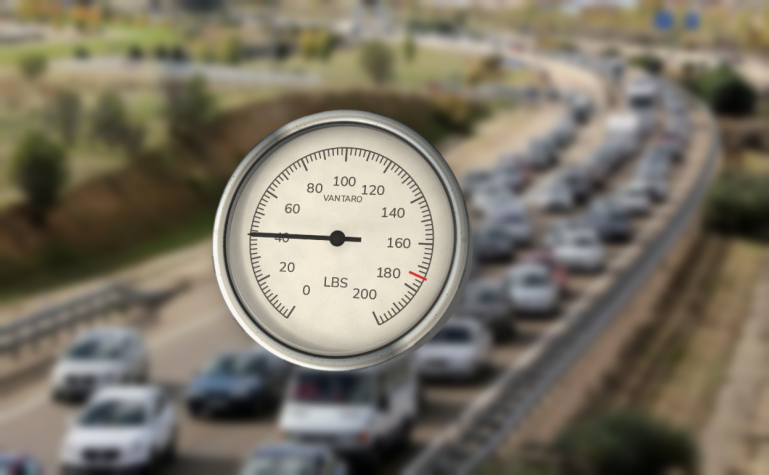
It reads 40
